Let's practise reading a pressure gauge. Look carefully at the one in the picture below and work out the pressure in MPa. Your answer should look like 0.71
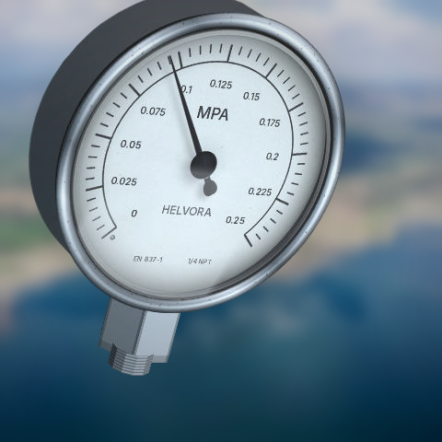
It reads 0.095
